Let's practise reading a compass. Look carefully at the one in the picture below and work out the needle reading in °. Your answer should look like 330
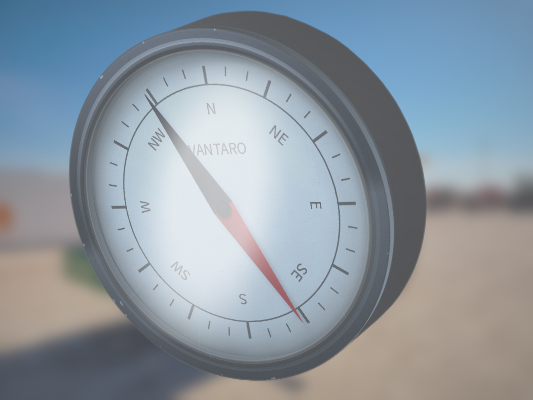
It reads 150
